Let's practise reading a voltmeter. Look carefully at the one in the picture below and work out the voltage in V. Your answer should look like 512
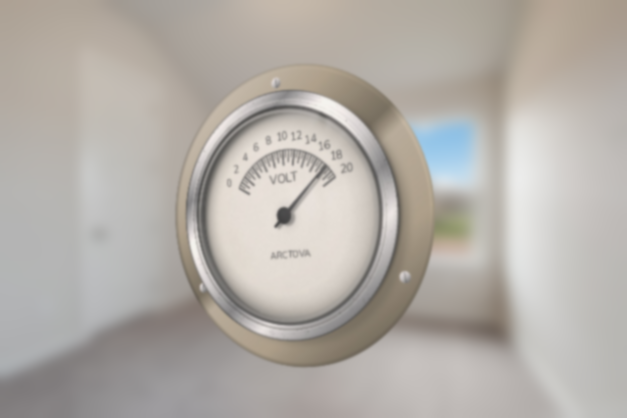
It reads 18
